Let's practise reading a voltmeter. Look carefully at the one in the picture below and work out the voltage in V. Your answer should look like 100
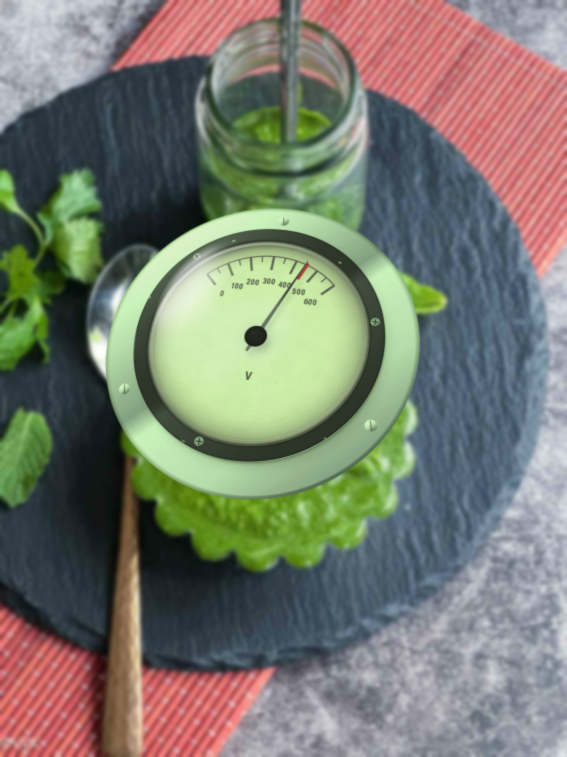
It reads 450
